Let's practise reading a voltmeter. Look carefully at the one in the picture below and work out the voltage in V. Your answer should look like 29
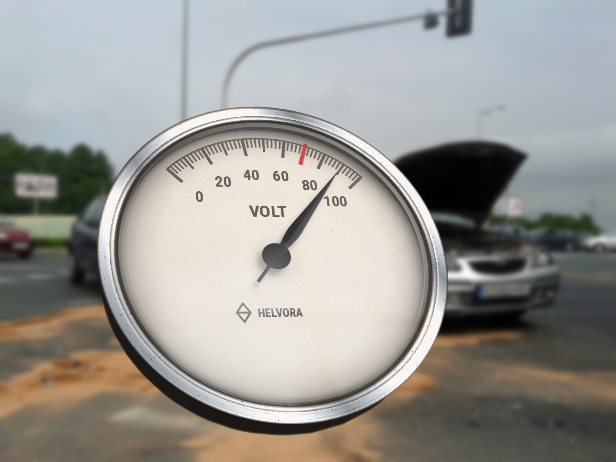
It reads 90
